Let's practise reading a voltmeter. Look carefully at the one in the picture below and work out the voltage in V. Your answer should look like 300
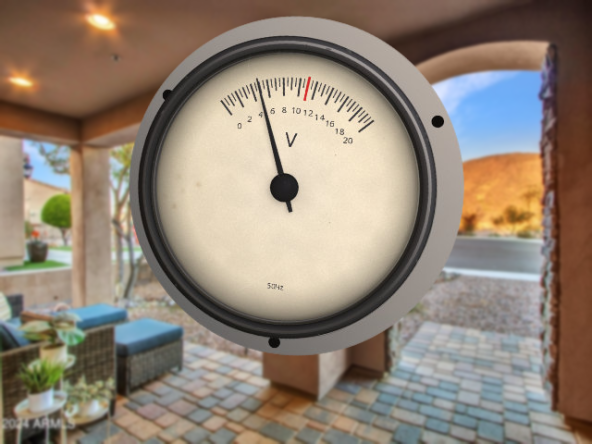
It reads 5
